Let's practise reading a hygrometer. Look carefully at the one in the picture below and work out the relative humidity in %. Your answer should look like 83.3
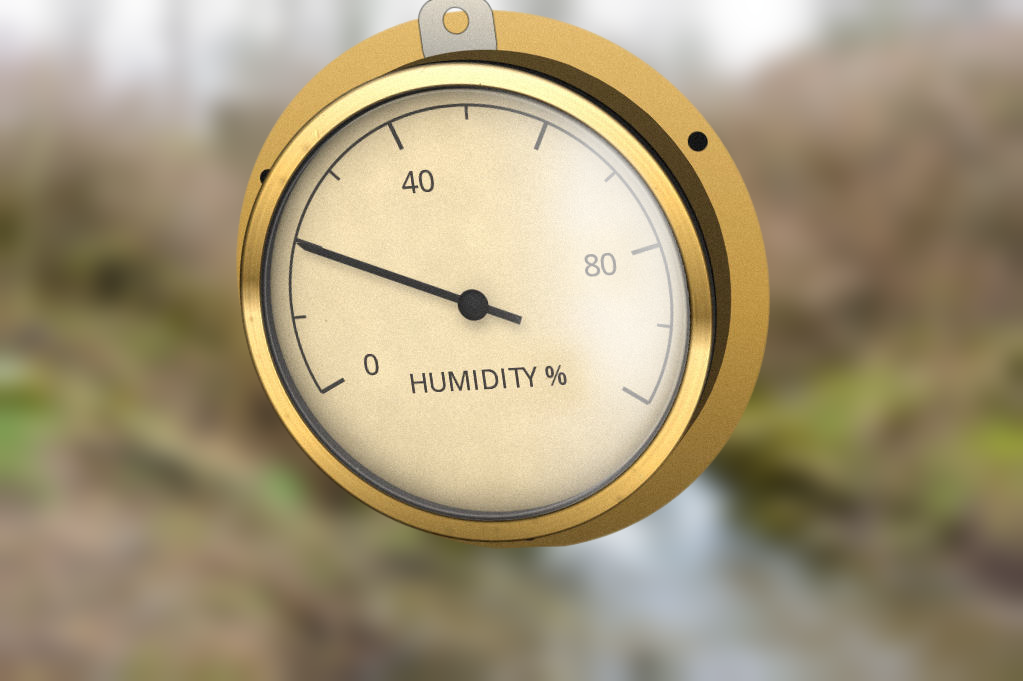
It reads 20
